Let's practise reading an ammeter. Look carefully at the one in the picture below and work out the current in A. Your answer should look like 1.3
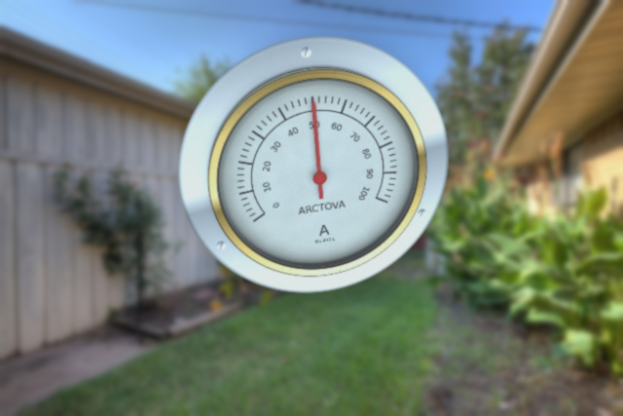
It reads 50
